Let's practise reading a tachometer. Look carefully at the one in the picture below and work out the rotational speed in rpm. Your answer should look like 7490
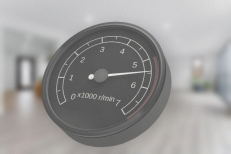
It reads 5500
